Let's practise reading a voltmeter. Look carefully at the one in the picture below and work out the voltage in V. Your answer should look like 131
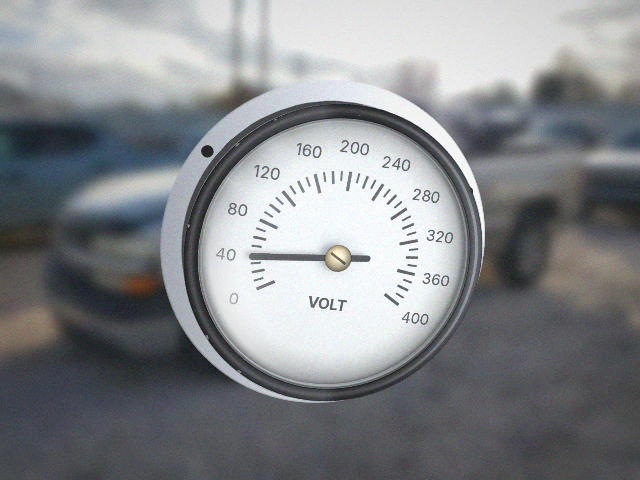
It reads 40
